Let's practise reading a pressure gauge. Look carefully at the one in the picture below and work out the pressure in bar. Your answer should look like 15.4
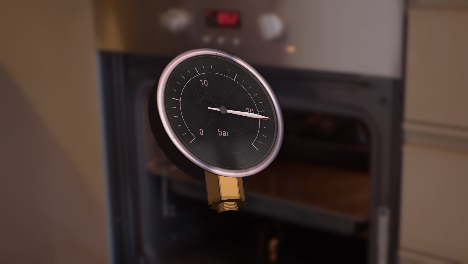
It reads 21
